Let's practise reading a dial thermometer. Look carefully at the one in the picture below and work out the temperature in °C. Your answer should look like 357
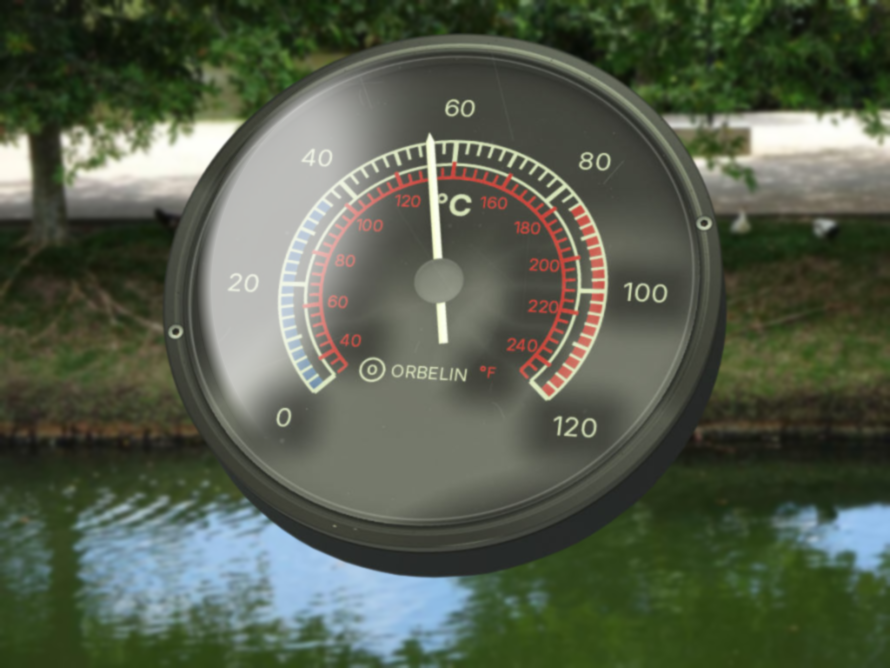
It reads 56
